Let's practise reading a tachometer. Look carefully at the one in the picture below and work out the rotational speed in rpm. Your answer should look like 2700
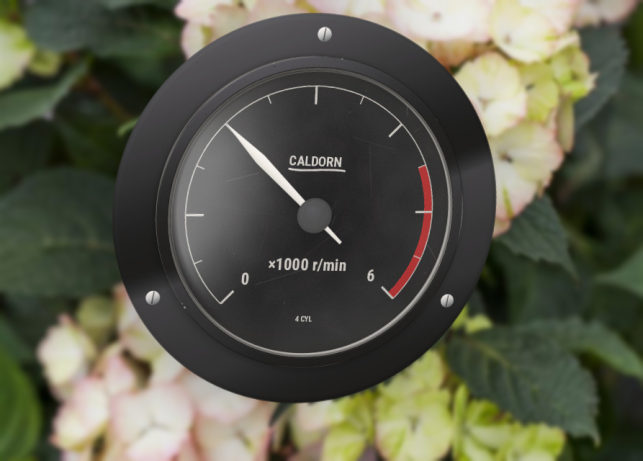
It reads 2000
